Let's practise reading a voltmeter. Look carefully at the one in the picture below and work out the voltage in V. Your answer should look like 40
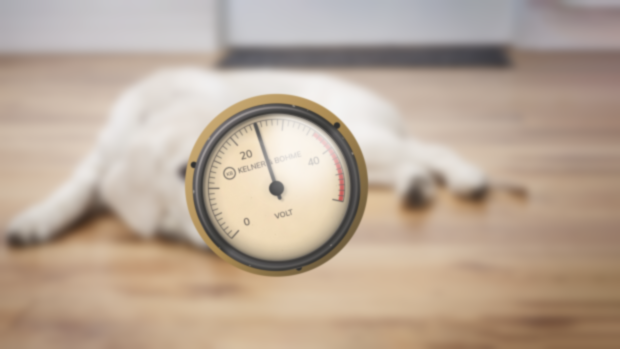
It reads 25
